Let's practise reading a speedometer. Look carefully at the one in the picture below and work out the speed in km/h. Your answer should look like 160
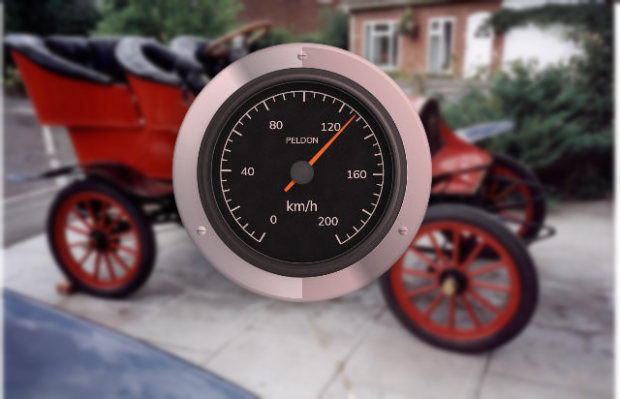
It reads 127.5
